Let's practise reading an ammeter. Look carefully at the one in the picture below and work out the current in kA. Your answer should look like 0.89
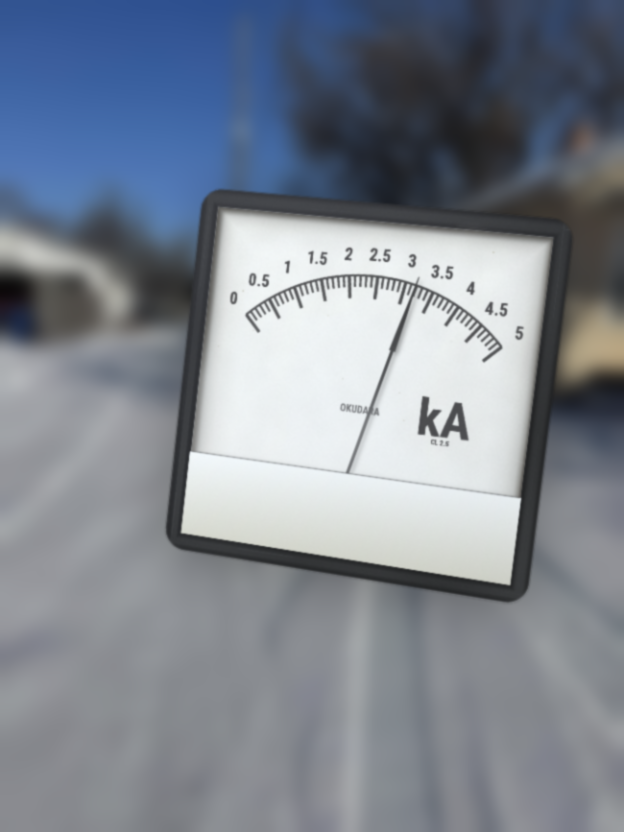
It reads 3.2
